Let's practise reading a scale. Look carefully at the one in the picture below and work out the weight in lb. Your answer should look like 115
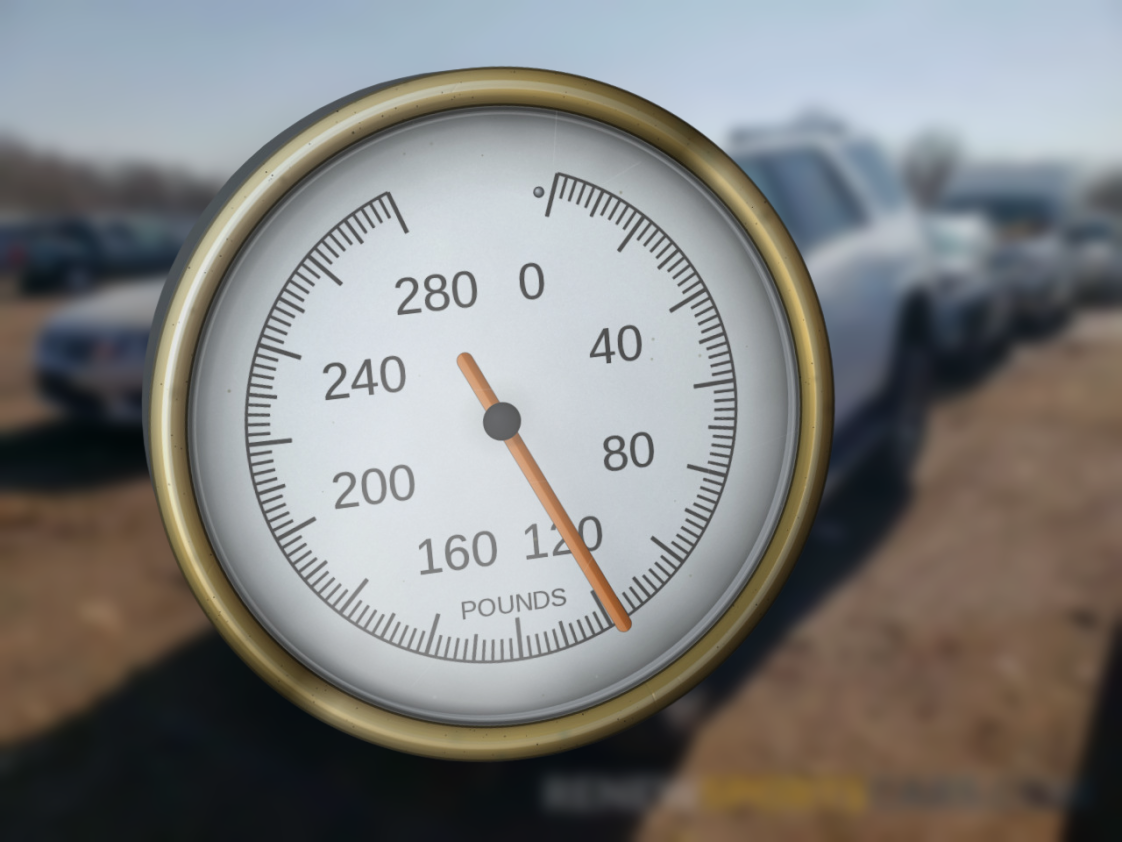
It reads 118
